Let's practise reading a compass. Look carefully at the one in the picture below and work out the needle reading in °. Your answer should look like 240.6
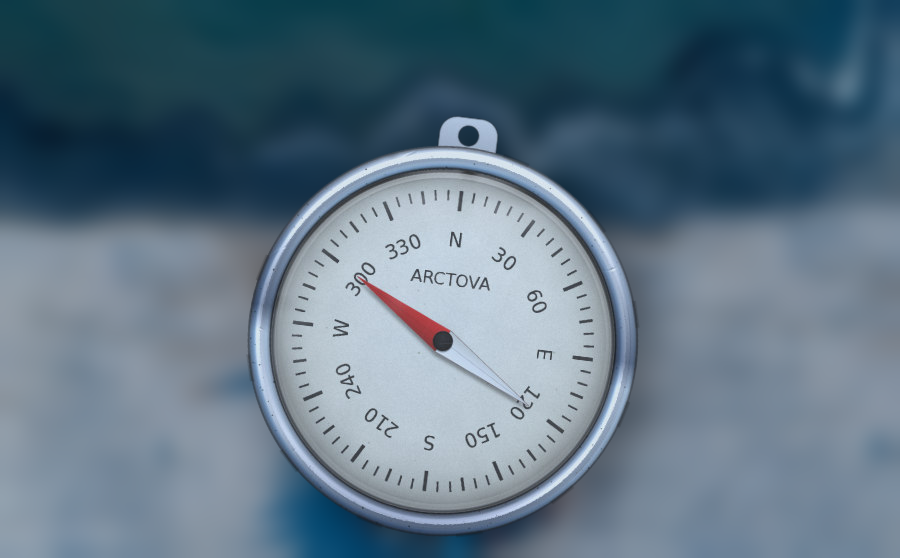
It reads 300
